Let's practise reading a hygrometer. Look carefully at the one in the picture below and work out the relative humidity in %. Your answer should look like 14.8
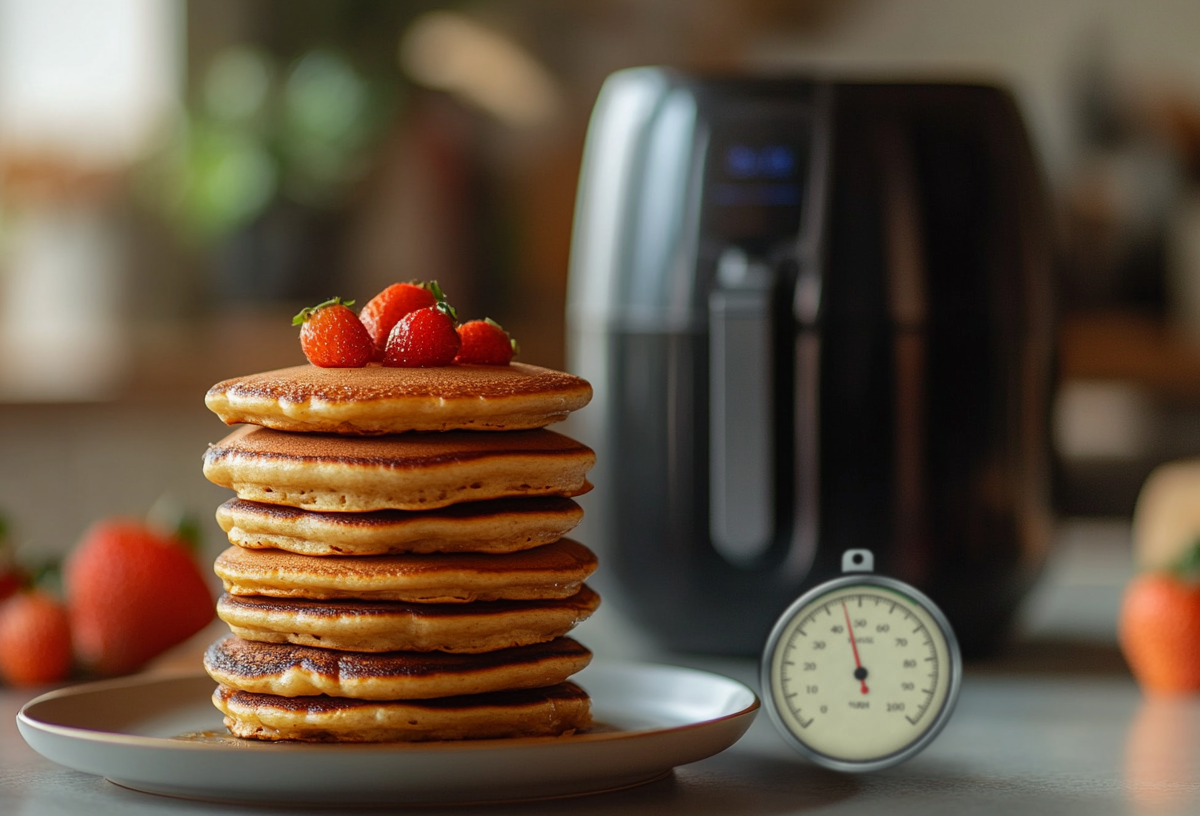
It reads 45
